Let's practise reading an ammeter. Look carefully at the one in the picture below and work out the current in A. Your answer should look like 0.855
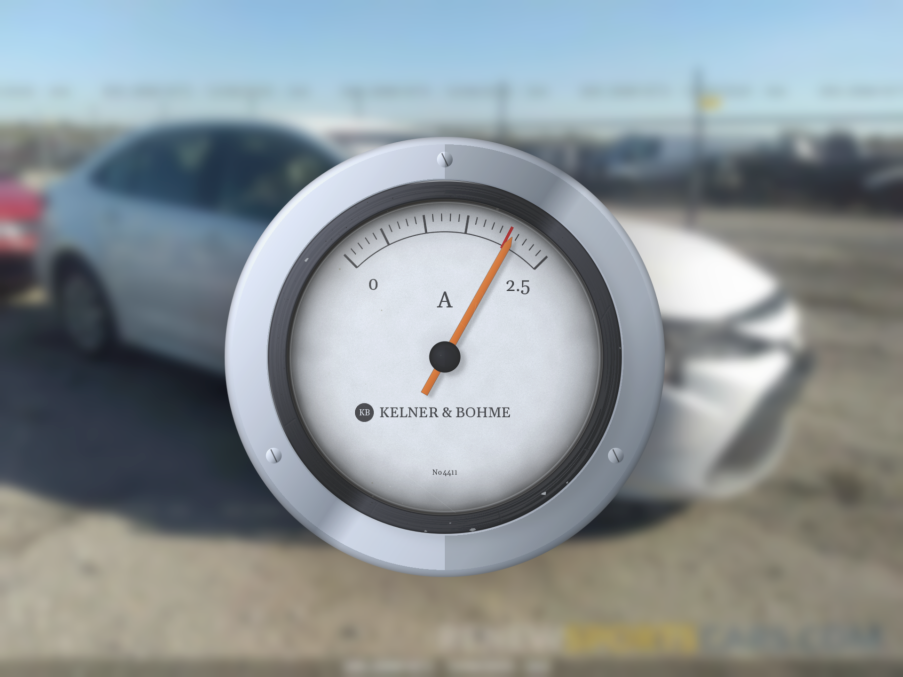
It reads 2.05
